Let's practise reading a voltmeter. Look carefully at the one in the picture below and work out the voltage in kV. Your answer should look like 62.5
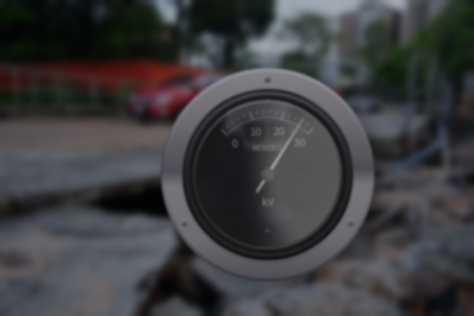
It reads 26
